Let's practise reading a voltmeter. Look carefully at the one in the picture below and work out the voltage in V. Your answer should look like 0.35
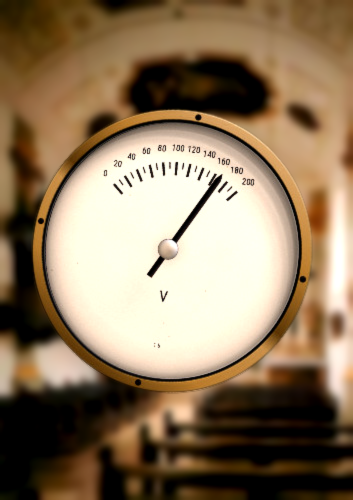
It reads 170
